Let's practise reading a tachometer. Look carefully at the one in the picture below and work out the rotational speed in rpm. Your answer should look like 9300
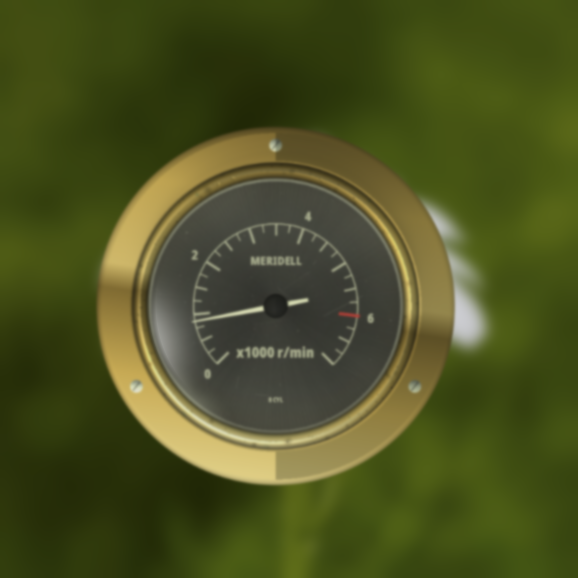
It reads 875
